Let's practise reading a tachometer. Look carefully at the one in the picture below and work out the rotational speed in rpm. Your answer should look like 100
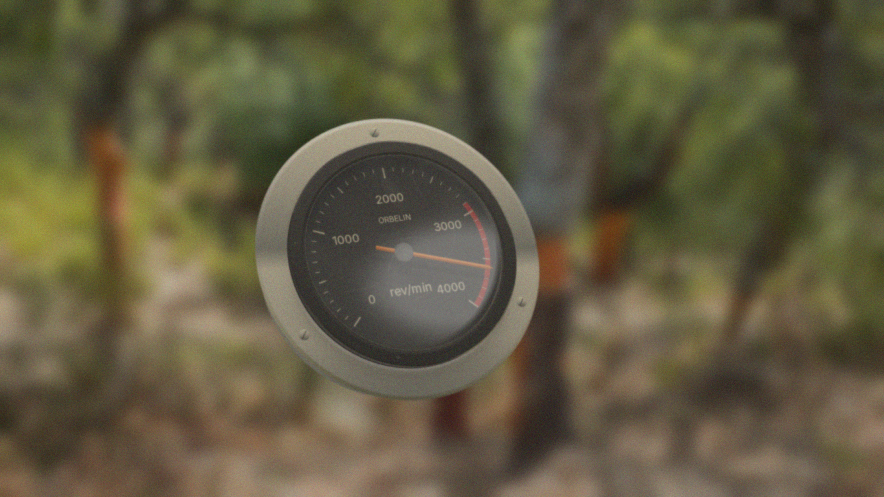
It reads 3600
